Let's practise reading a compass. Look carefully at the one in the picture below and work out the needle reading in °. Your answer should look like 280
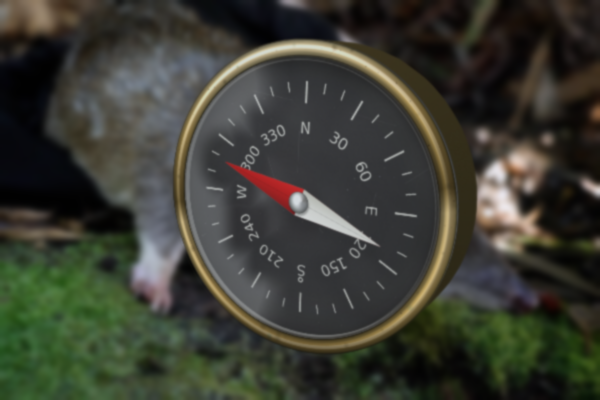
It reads 290
